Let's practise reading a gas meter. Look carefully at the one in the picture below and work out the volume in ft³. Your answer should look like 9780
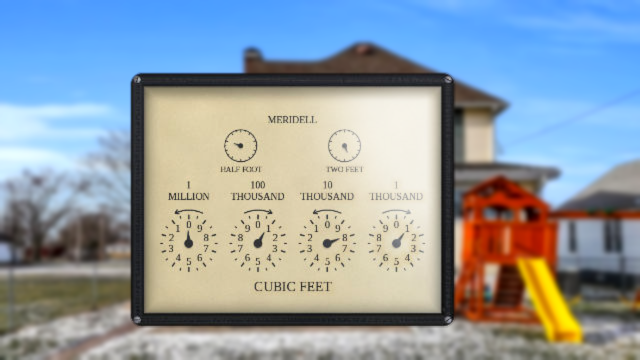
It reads 8100
